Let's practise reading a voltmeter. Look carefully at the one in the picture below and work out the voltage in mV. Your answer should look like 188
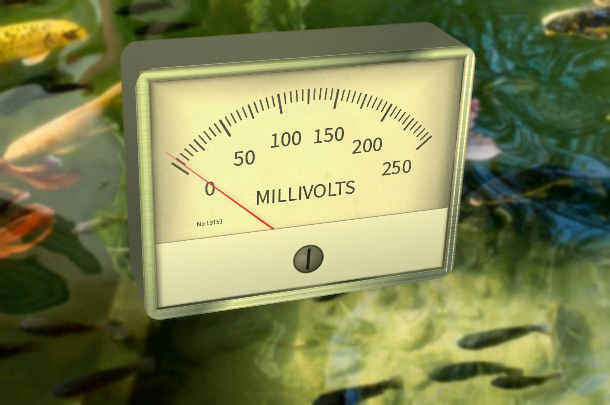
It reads 5
